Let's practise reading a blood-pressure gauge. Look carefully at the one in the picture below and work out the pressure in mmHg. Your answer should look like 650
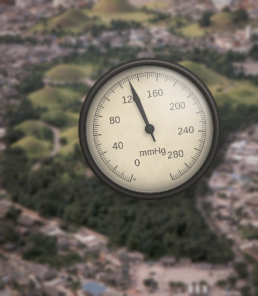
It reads 130
